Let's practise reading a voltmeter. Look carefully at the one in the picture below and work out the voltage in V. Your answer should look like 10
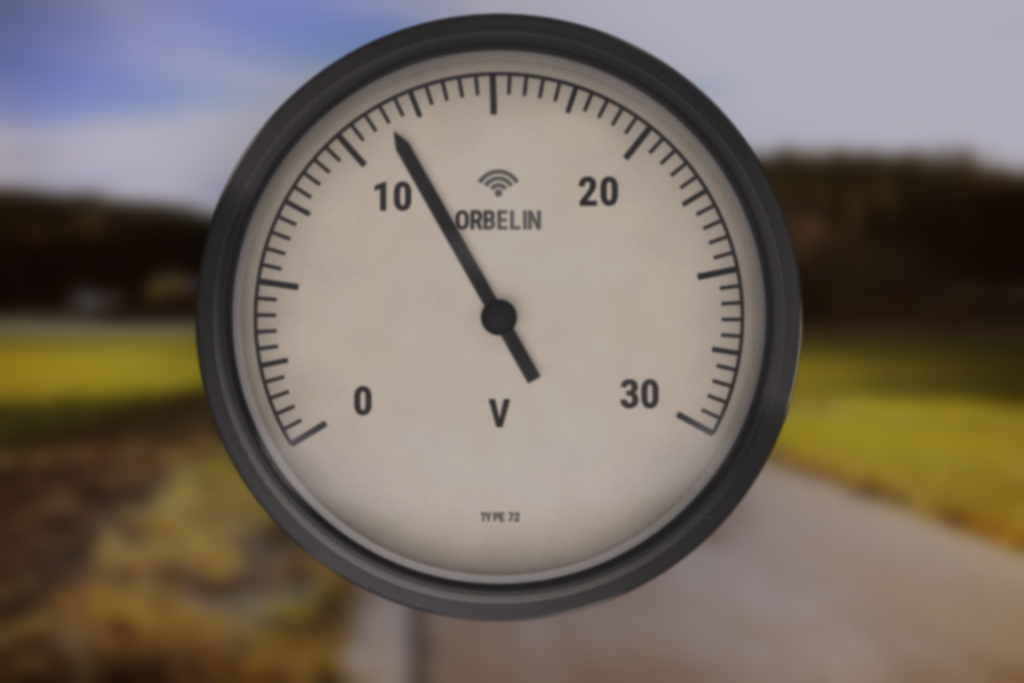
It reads 11.5
